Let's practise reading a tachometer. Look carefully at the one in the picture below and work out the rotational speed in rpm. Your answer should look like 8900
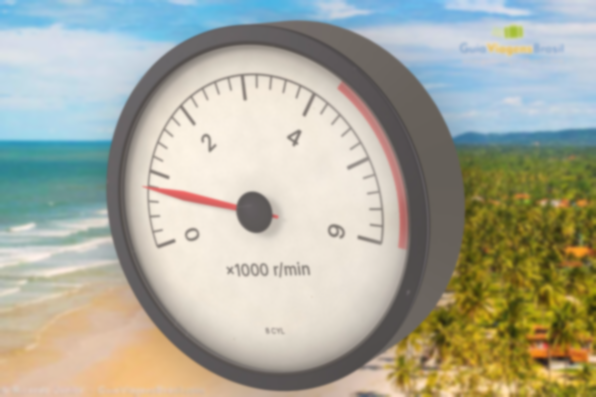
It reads 800
